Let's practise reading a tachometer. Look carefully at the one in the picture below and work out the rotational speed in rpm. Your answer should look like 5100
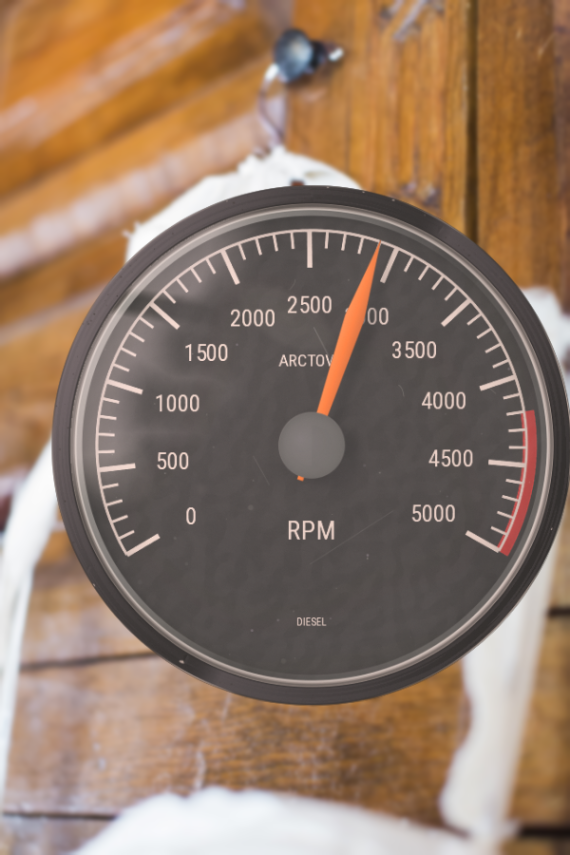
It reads 2900
